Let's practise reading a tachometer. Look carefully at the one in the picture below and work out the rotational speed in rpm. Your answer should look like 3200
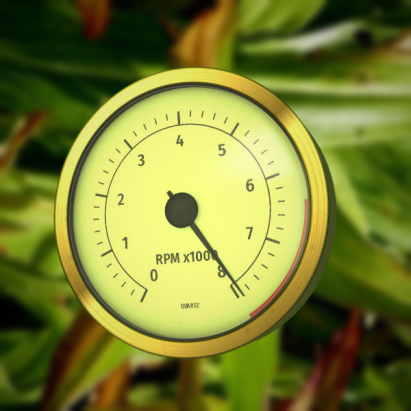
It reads 7900
